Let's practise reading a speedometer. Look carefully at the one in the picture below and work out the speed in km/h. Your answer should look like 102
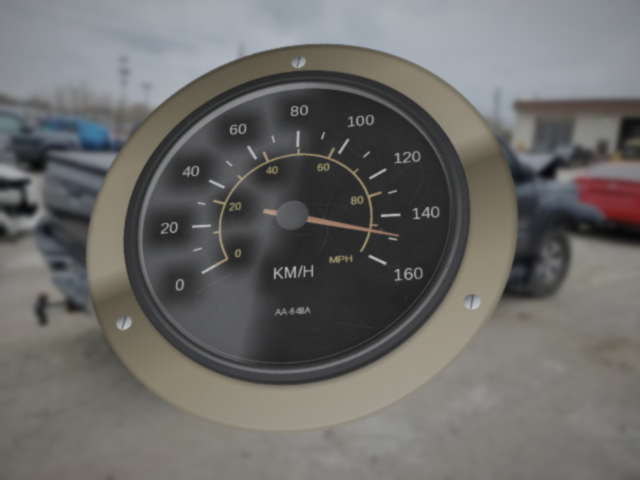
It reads 150
